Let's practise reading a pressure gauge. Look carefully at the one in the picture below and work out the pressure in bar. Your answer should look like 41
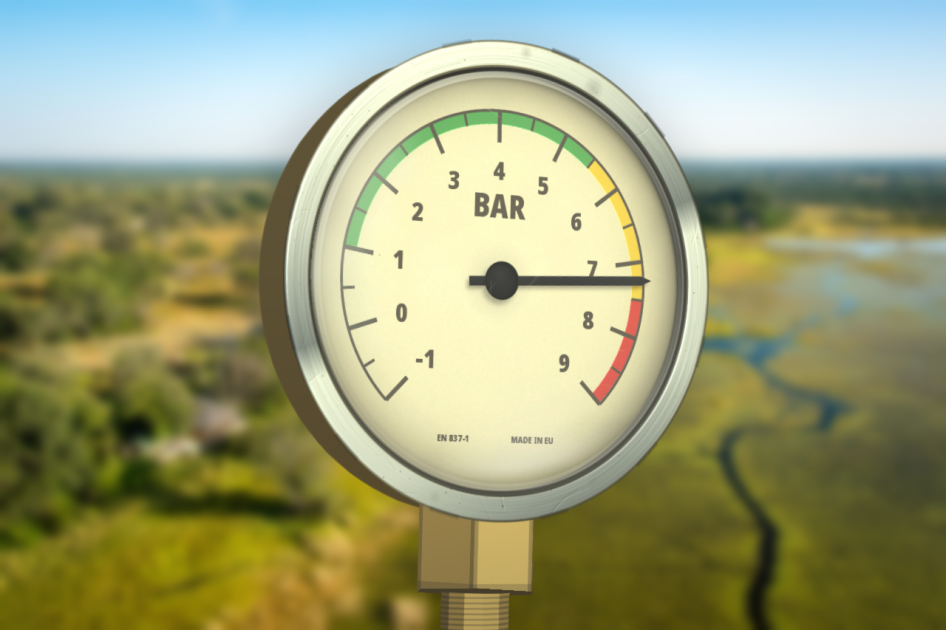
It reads 7.25
